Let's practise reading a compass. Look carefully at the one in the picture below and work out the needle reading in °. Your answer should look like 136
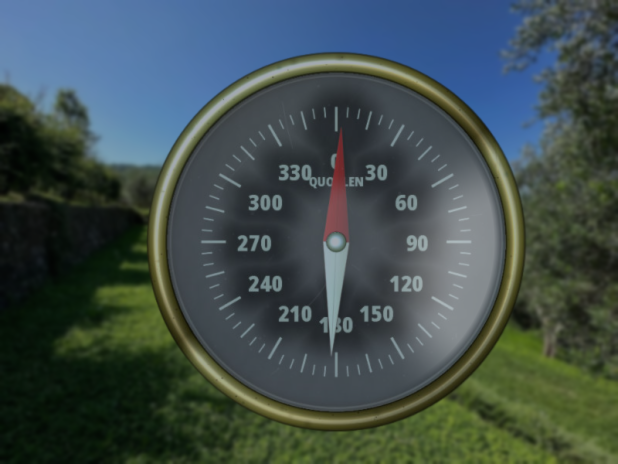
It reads 2.5
